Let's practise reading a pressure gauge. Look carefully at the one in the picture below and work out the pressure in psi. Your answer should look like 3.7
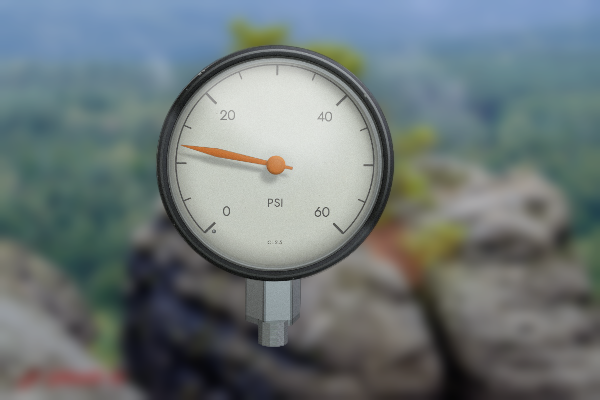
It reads 12.5
